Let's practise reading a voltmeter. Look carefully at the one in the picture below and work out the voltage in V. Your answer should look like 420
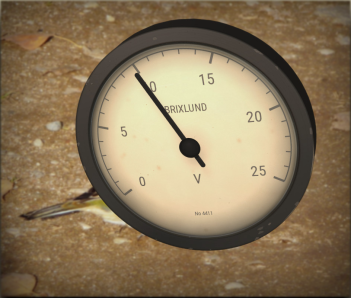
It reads 10
